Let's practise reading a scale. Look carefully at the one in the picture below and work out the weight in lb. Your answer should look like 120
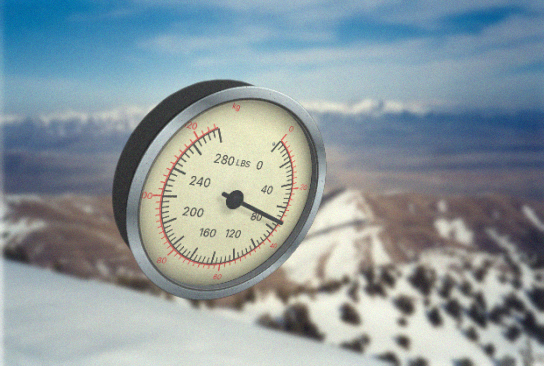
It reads 72
